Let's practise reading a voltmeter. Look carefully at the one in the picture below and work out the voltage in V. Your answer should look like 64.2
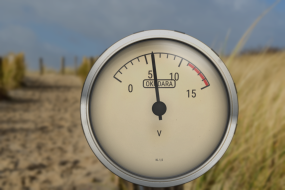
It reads 6
